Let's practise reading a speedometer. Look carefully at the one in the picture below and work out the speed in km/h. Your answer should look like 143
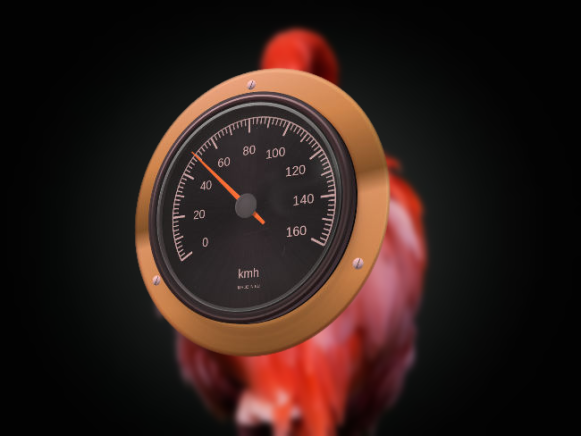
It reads 50
